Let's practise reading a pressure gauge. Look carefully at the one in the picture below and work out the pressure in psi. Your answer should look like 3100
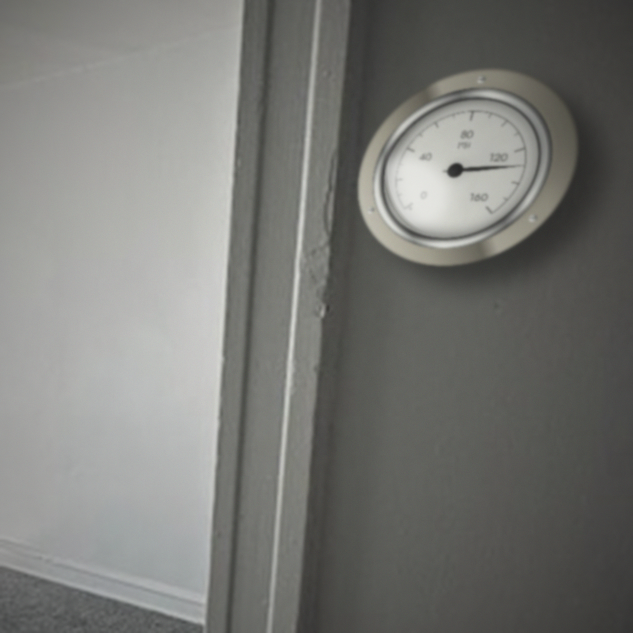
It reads 130
